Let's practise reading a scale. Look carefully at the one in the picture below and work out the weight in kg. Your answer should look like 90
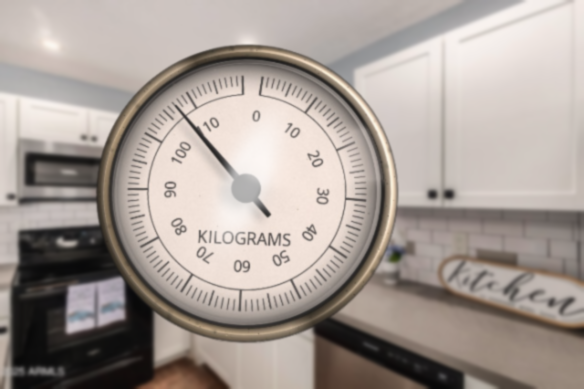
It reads 107
